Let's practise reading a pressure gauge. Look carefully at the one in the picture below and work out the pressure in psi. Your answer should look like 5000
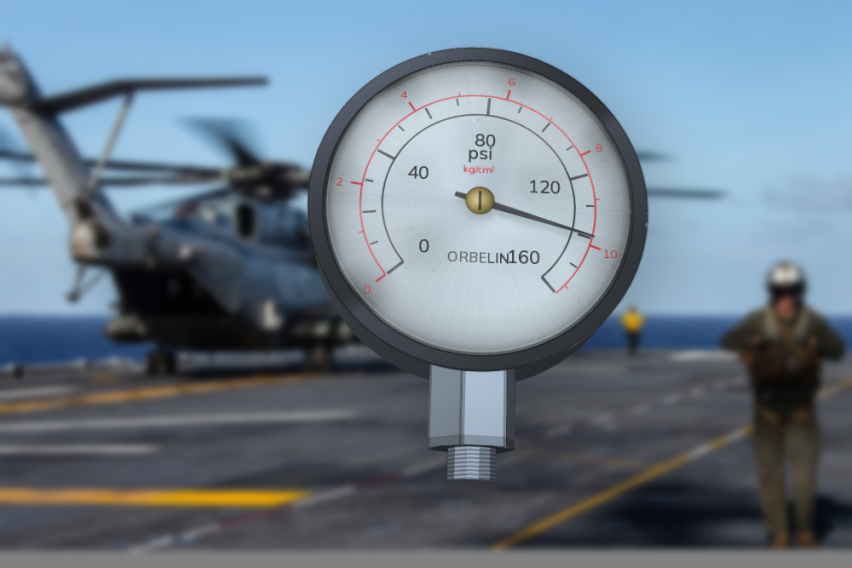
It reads 140
